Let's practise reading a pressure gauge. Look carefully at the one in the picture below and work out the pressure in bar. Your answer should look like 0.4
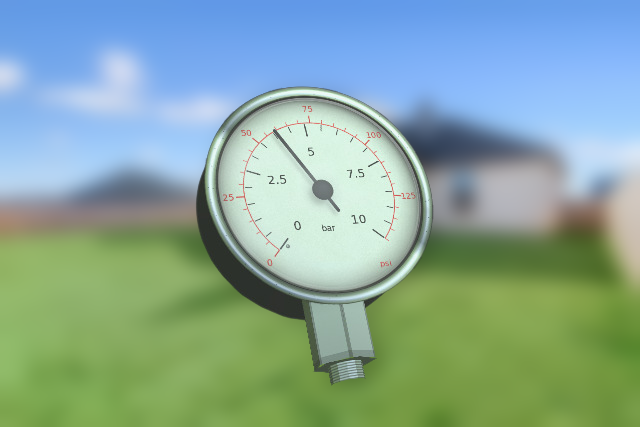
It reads 4
